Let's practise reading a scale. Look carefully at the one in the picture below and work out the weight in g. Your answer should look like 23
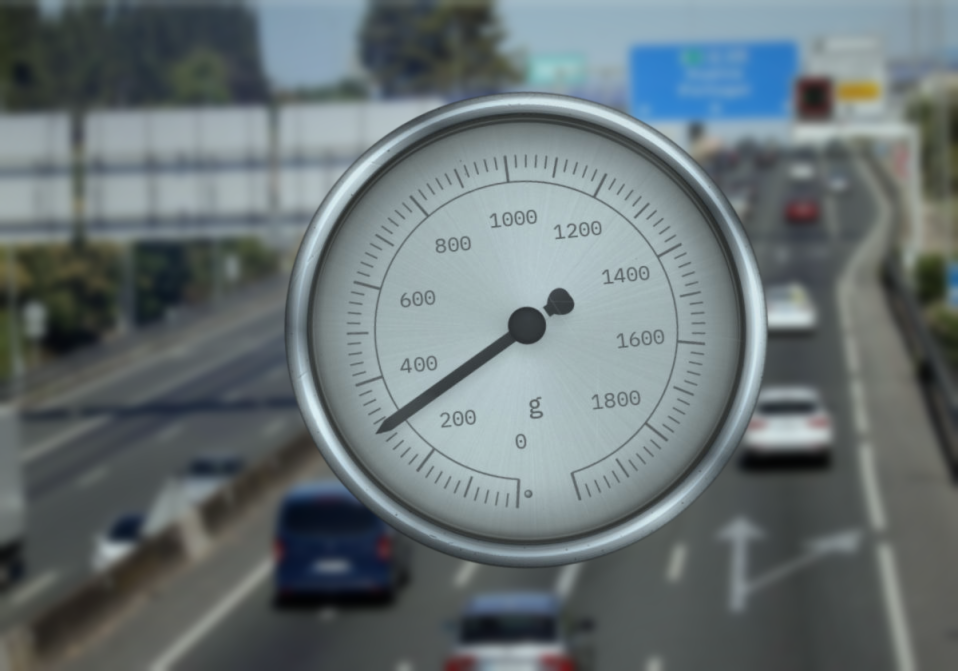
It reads 300
